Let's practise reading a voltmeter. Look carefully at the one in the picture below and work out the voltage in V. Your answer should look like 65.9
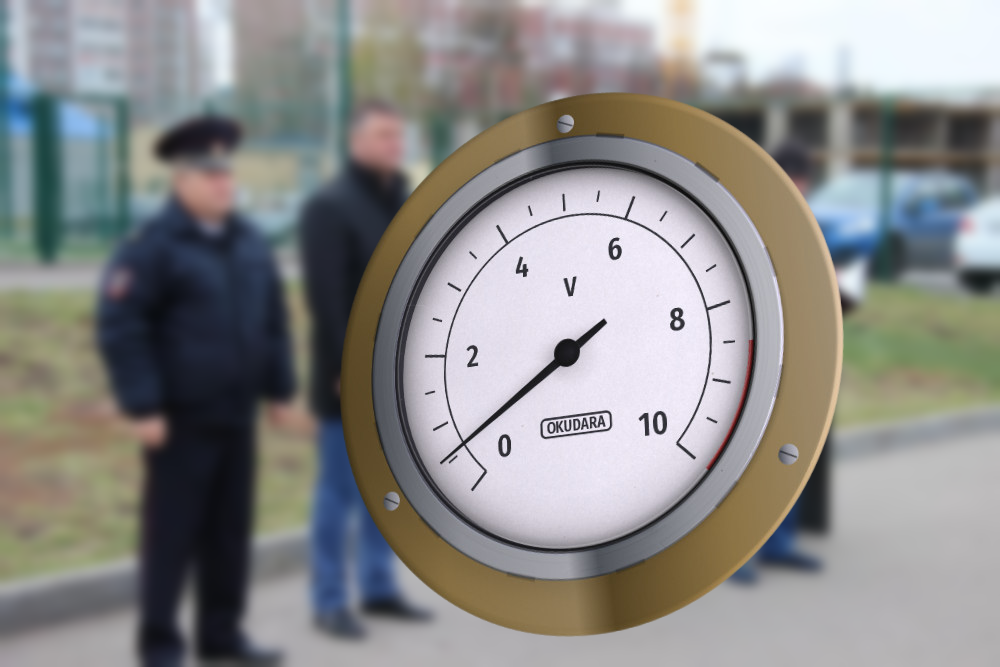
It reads 0.5
